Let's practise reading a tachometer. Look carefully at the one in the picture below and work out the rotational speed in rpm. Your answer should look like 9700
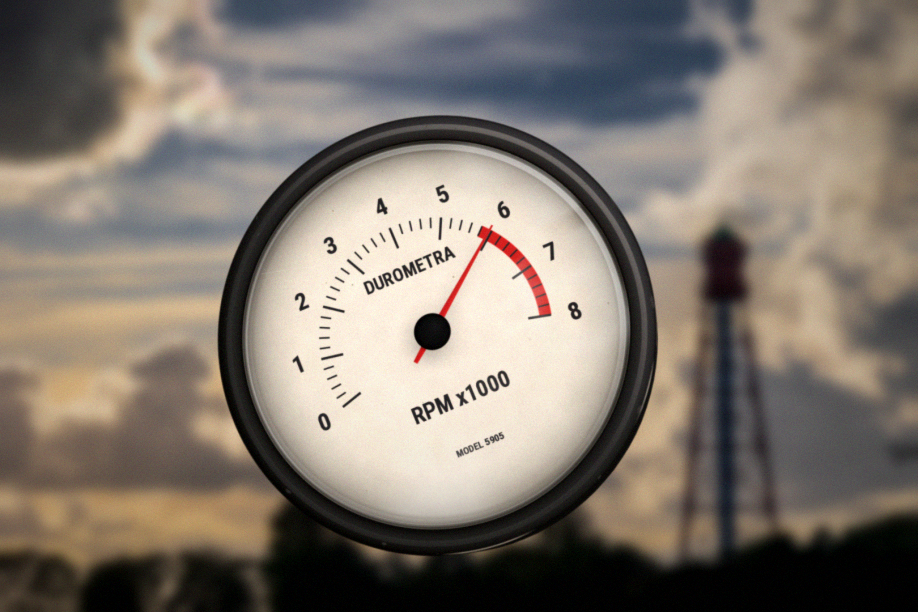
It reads 6000
